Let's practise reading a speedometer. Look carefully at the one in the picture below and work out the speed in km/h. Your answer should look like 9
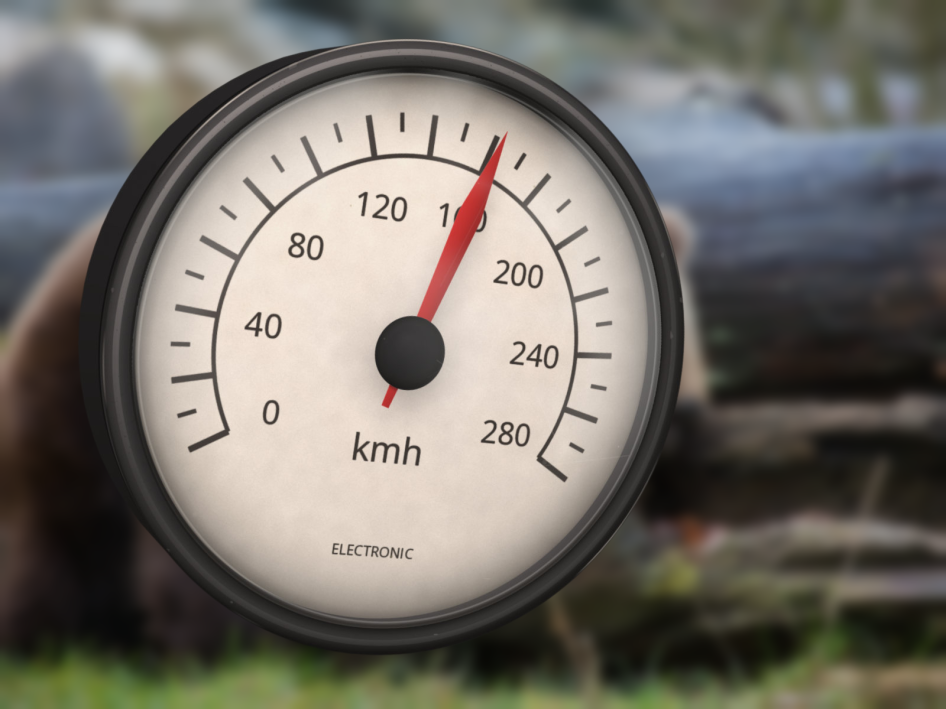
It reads 160
